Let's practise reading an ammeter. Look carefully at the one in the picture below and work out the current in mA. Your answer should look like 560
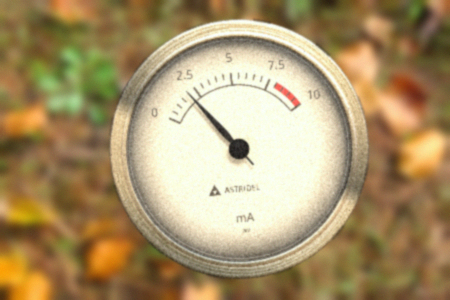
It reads 2
